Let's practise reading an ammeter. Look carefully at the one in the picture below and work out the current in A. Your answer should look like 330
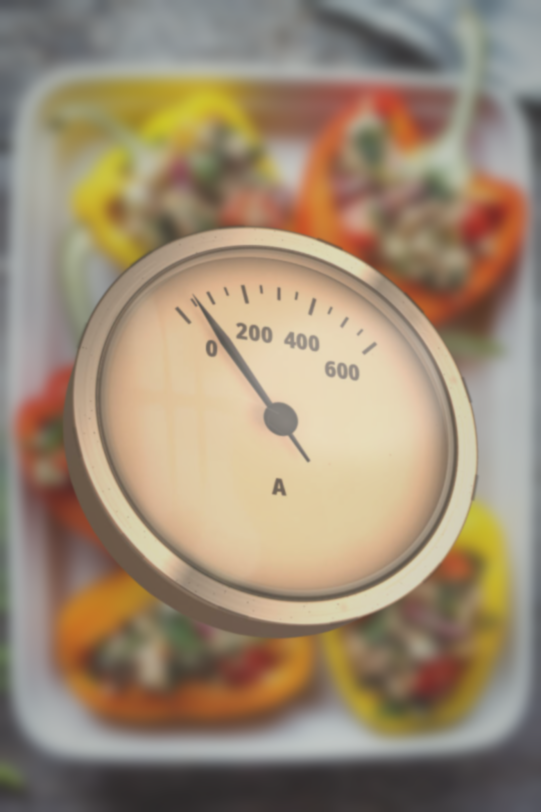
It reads 50
